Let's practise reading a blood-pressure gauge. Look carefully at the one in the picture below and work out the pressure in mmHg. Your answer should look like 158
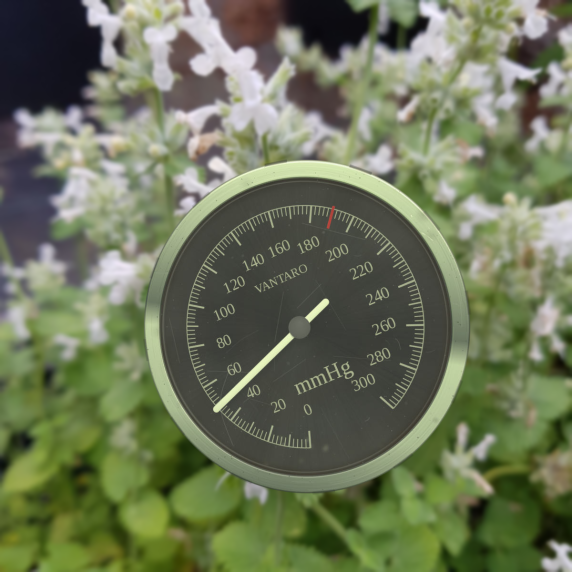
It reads 48
